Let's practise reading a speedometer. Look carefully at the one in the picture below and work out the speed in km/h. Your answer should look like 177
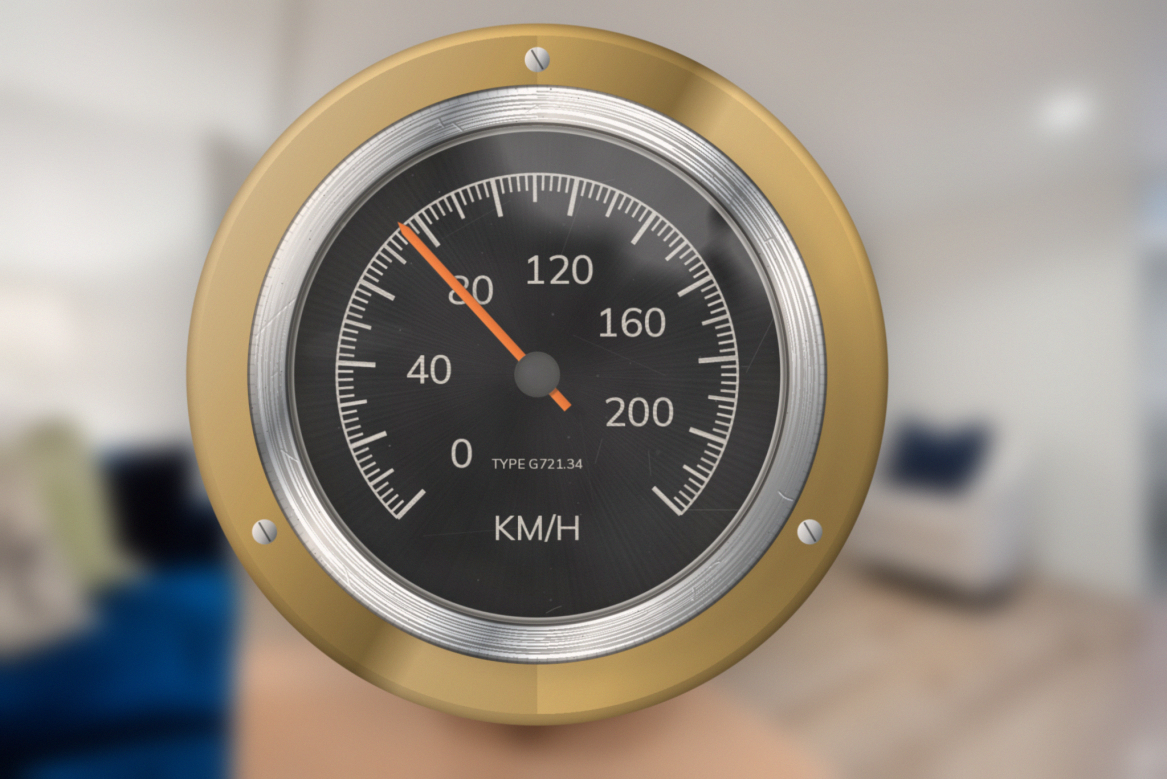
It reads 76
